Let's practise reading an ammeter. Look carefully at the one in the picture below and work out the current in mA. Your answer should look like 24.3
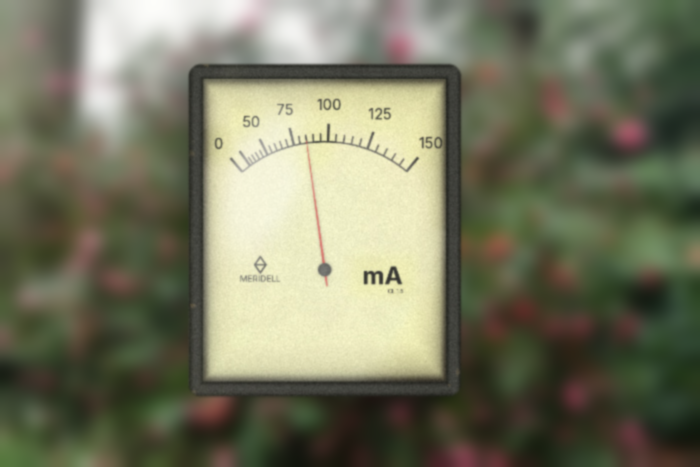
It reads 85
